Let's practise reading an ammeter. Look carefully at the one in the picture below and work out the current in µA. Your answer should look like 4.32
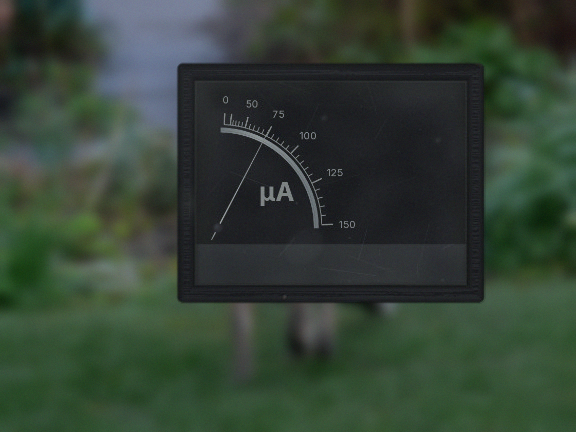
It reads 75
